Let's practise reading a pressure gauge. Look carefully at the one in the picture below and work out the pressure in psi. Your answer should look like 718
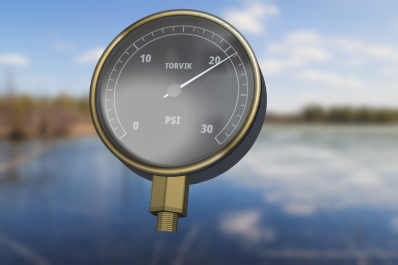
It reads 21
